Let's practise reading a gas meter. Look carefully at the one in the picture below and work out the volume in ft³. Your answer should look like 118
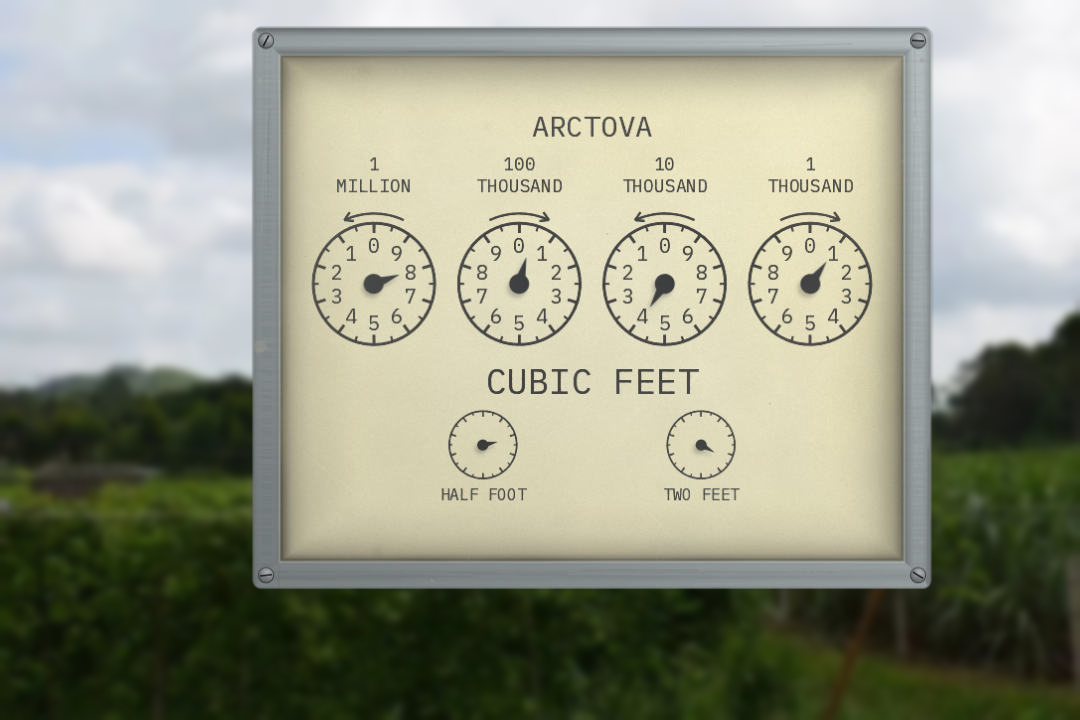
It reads 804100
